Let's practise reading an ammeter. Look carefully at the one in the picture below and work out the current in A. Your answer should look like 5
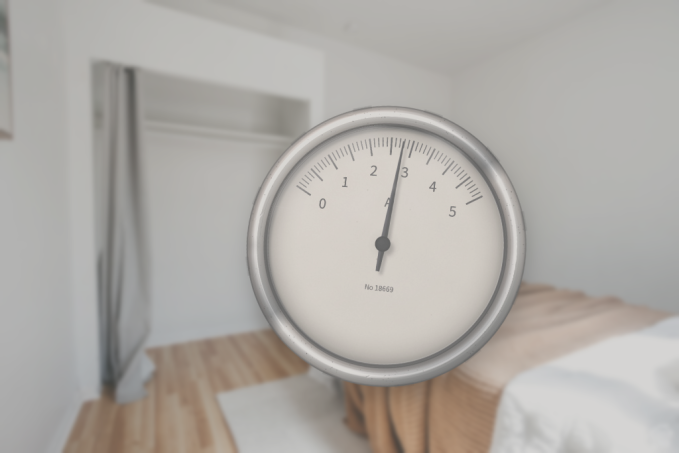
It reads 2.8
